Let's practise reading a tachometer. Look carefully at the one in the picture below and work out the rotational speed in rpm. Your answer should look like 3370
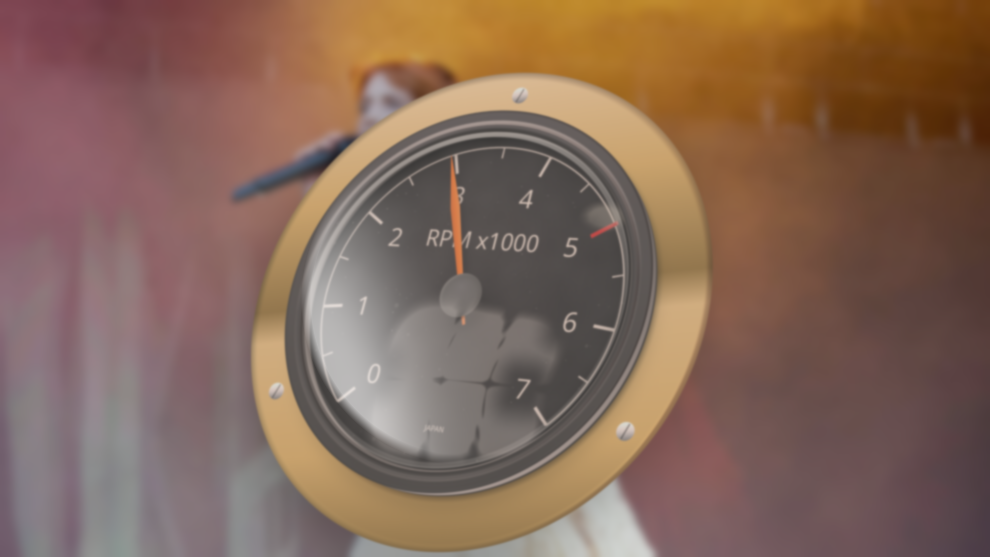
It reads 3000
